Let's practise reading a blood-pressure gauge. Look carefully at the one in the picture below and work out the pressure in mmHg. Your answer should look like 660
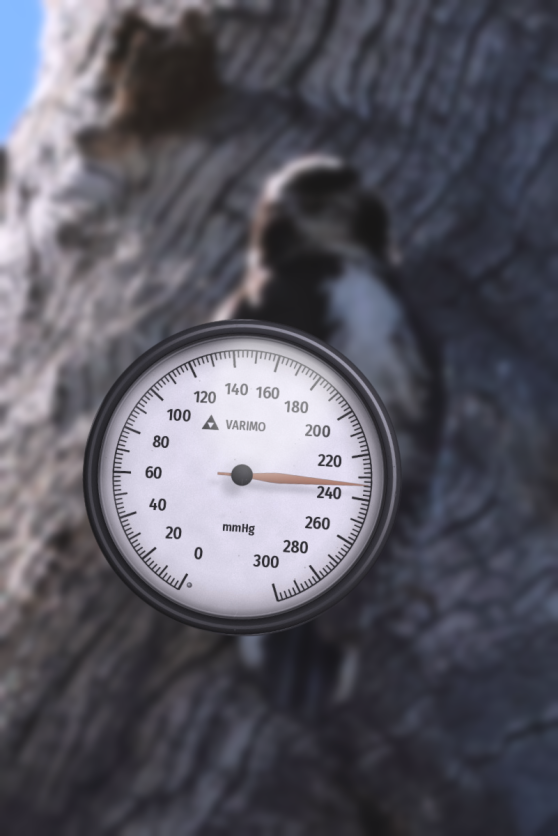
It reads 234
